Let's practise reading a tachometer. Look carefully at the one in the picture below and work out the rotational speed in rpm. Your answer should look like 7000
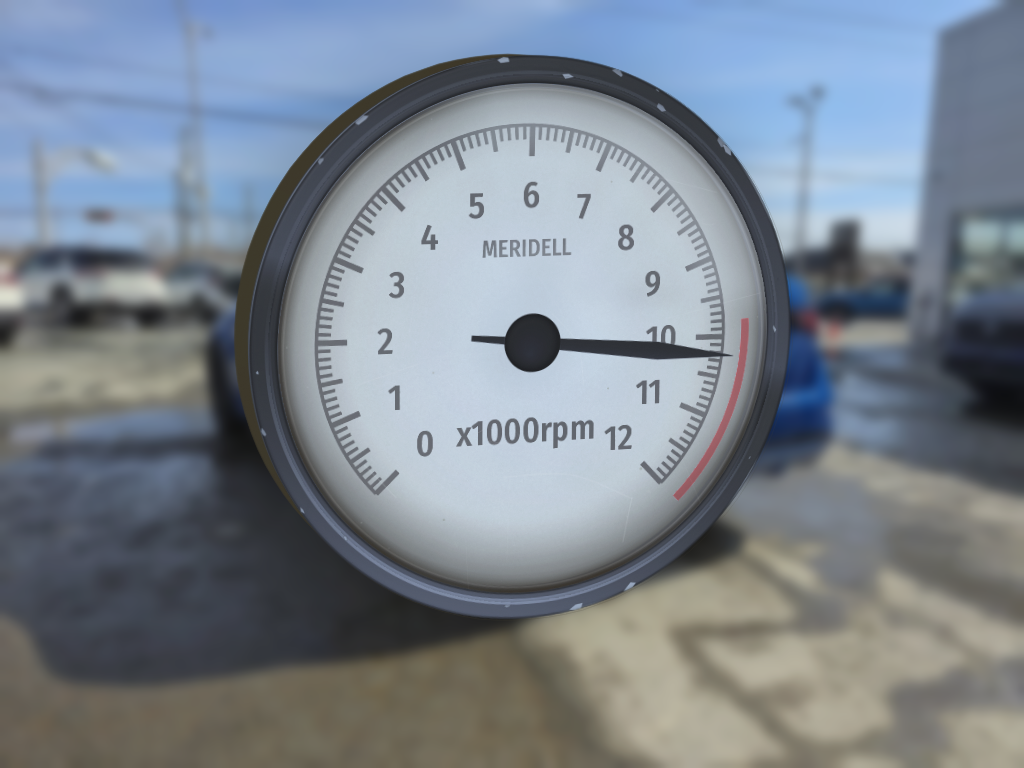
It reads 10200
